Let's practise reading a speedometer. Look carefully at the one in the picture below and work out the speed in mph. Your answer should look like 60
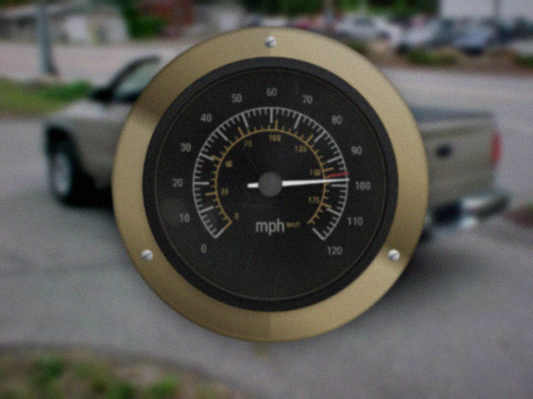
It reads 98
